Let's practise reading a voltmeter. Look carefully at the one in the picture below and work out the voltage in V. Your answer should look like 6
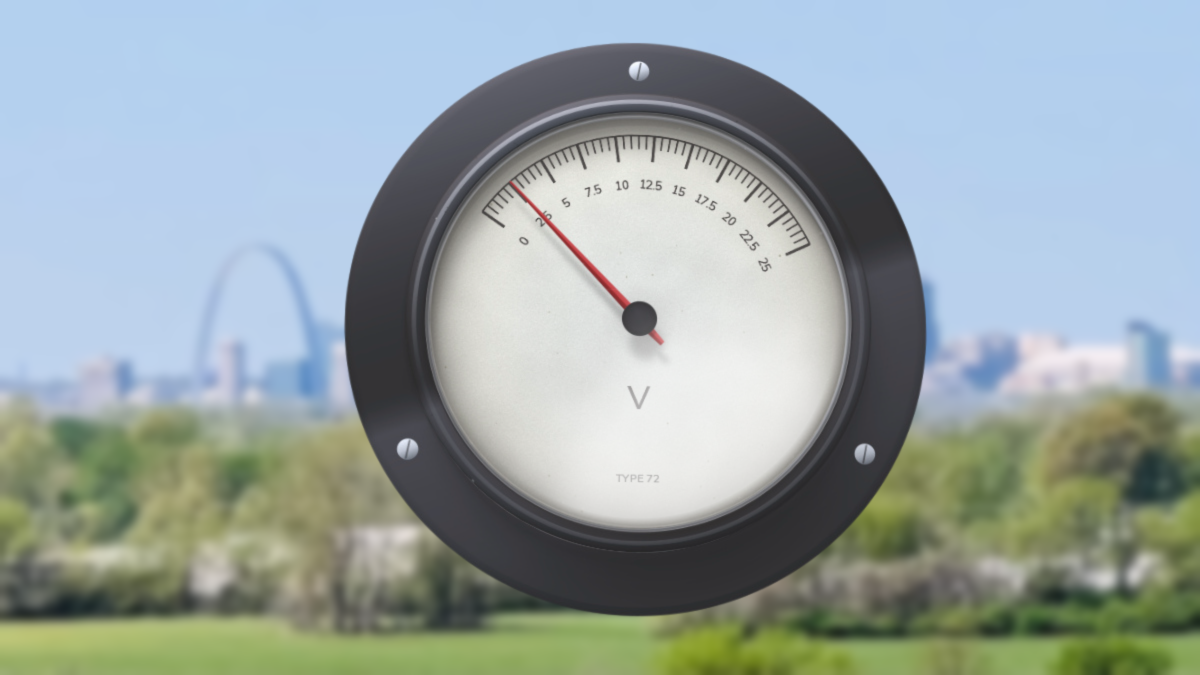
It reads 2.5
